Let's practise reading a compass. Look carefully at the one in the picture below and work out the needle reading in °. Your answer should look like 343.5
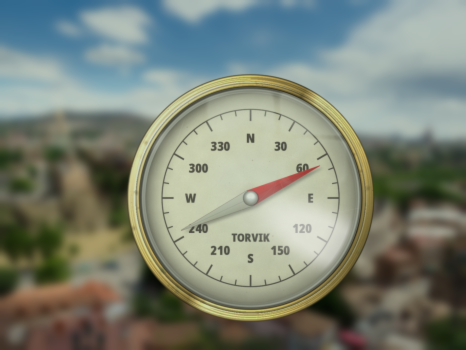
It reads 65
